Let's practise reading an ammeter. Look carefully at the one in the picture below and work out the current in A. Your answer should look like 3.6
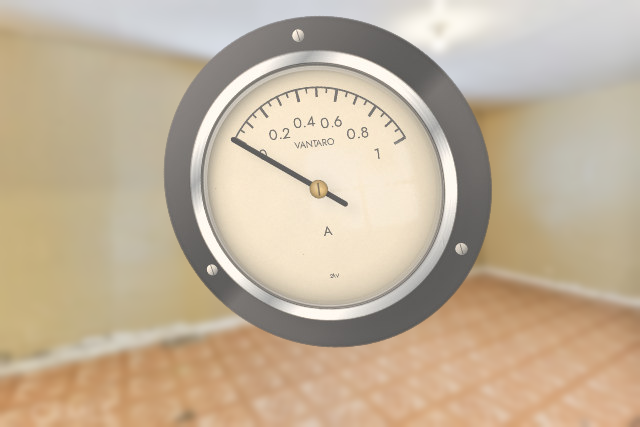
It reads 0
